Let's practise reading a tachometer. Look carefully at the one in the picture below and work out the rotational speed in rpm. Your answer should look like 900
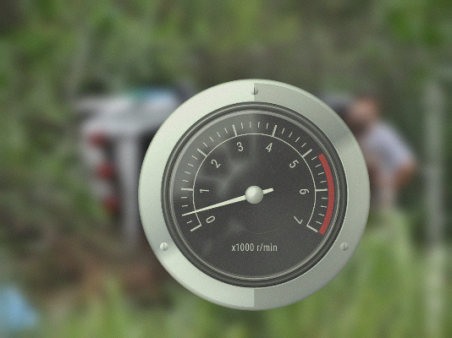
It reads 400
